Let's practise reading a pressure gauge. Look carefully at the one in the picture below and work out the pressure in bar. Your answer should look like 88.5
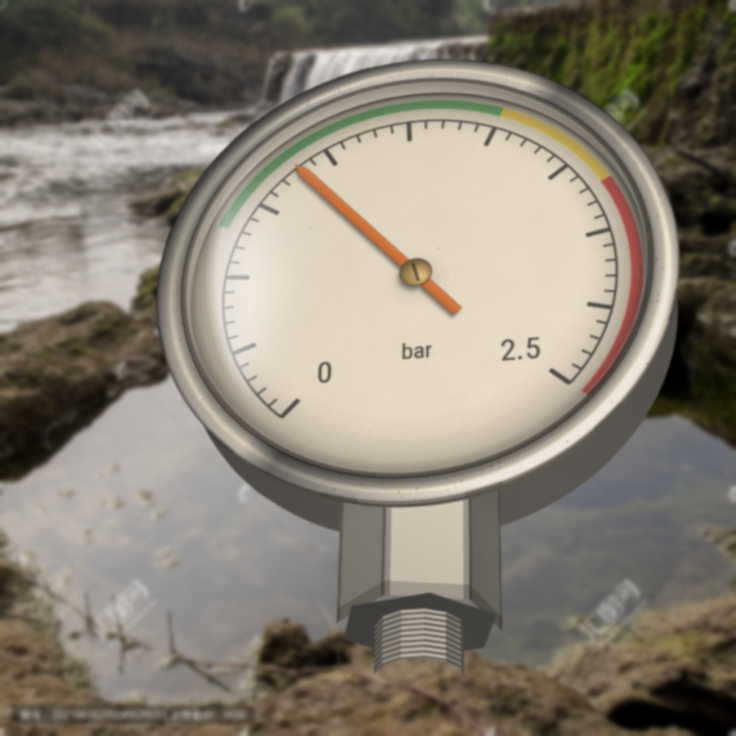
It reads 0.9
